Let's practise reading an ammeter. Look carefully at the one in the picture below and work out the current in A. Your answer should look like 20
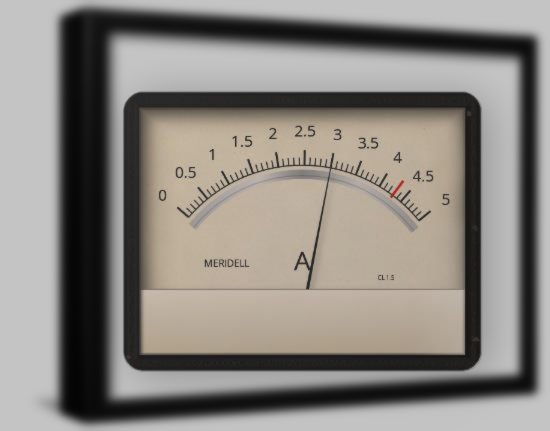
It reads 3
